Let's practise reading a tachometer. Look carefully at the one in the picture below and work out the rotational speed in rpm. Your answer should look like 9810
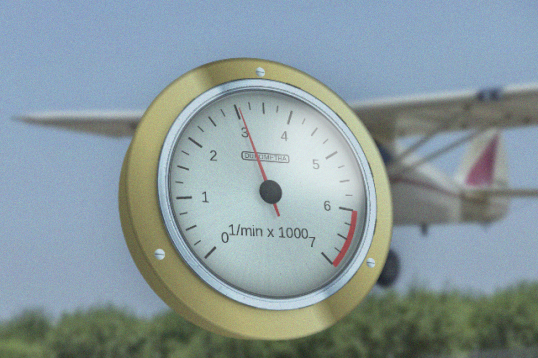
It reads 3000
